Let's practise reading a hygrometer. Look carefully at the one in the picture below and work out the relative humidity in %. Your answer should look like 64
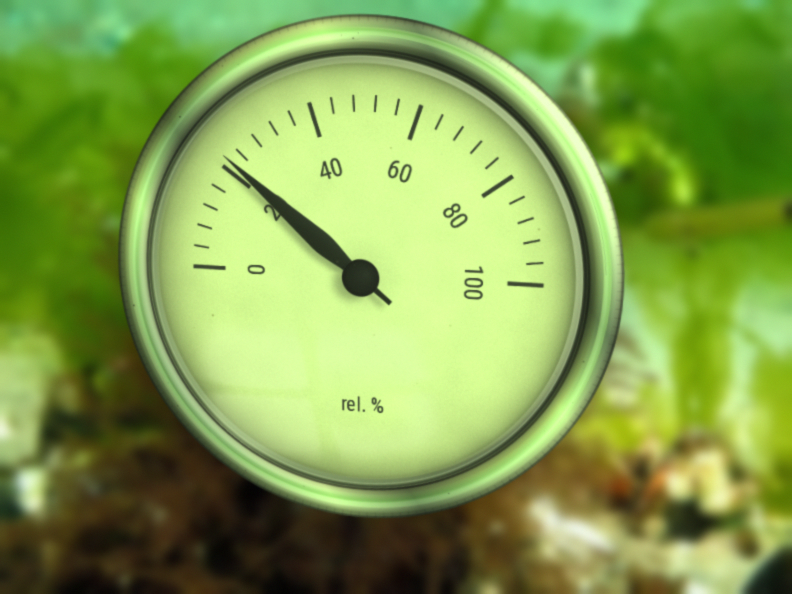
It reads 22
